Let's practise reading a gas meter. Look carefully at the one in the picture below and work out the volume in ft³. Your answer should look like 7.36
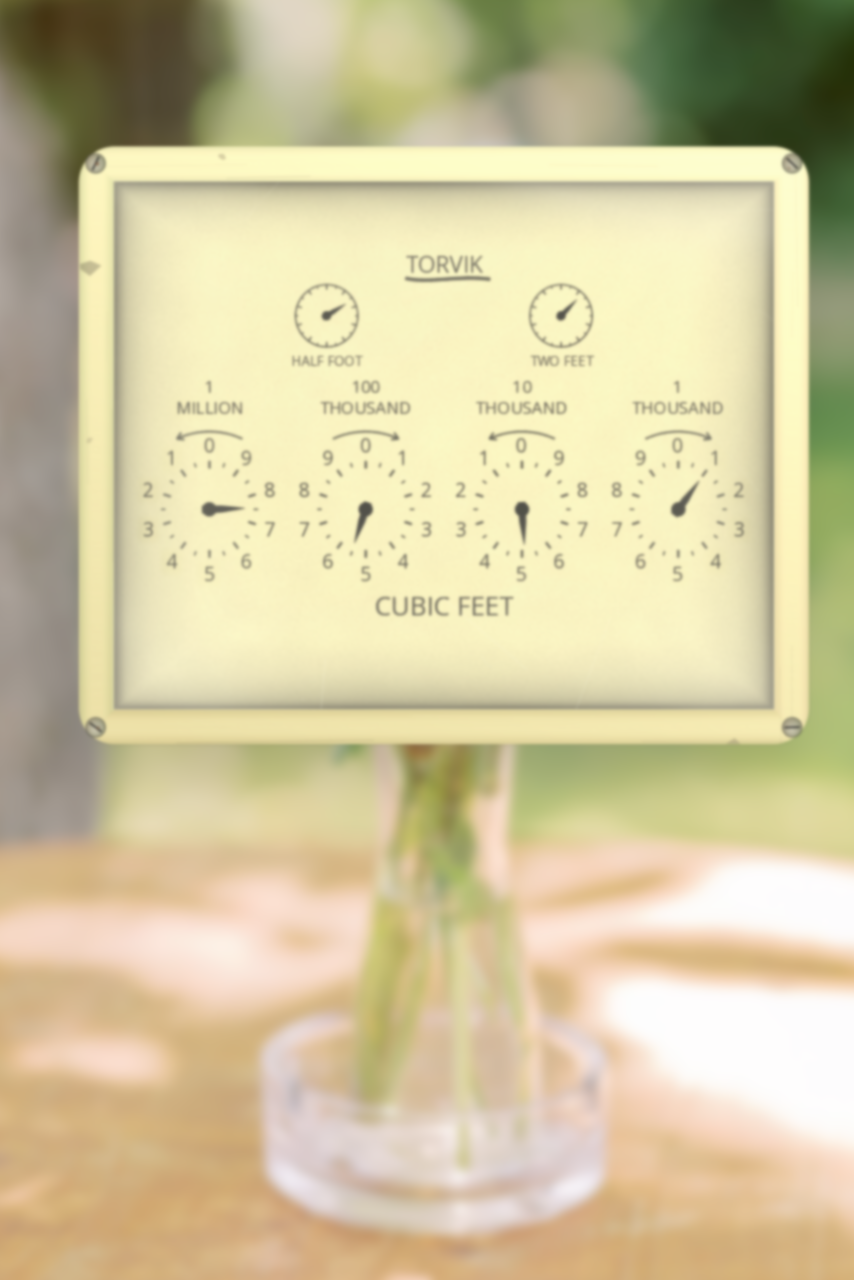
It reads 755100
